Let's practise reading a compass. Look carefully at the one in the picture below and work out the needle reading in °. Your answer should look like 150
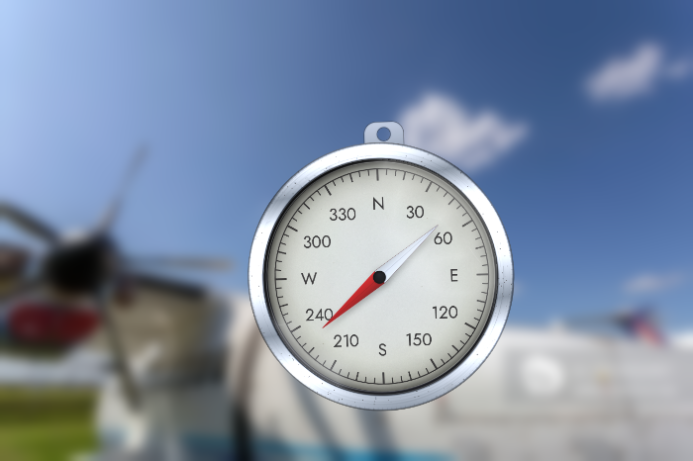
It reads 230
